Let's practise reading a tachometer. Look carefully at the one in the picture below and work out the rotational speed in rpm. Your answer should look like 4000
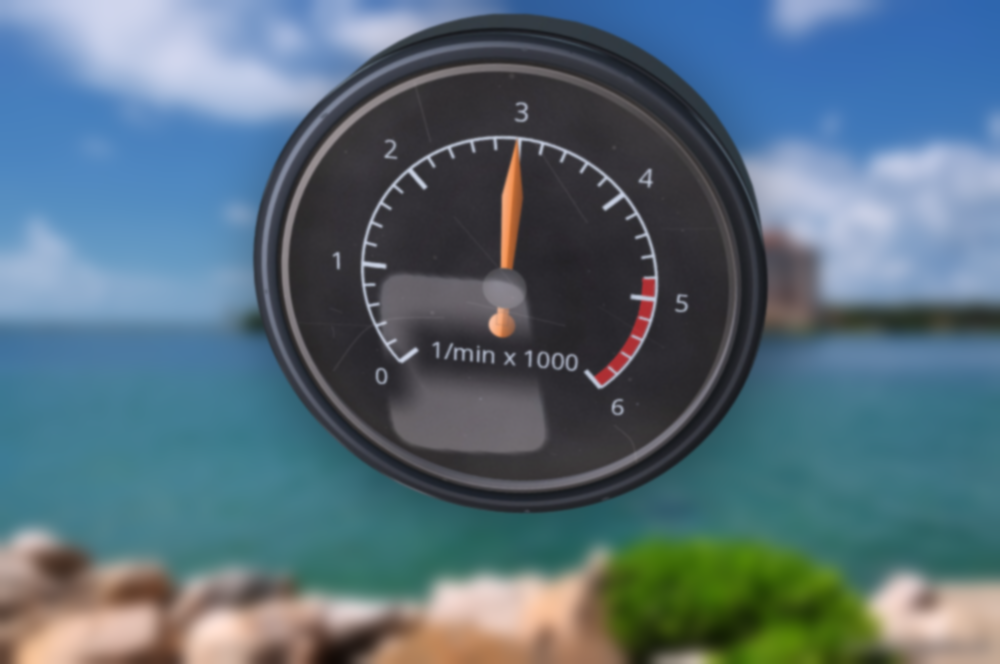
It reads 3000
